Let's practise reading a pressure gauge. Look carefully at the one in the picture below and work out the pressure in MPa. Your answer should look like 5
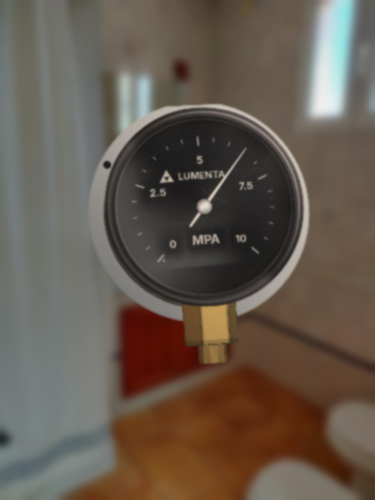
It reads 6.5
